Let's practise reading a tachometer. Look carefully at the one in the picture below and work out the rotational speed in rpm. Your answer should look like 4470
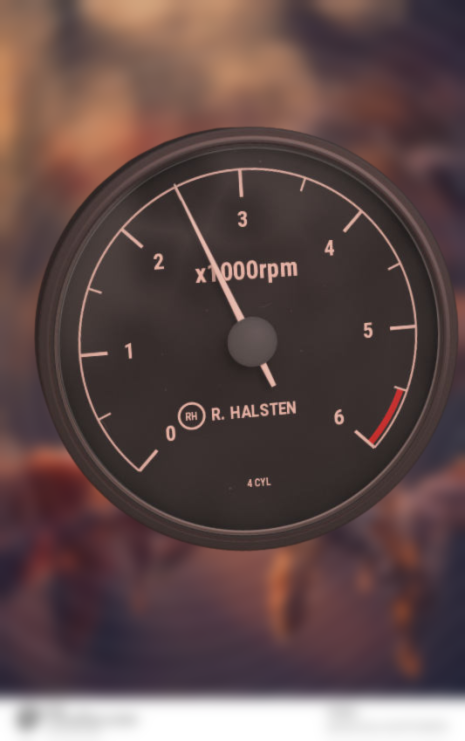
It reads 2500
